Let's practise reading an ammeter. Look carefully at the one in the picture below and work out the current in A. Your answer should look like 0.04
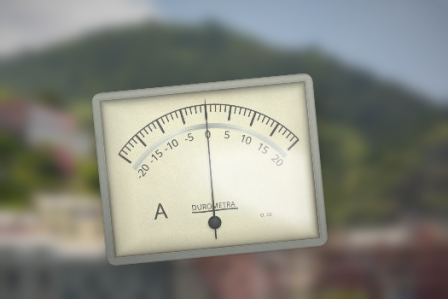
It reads 0
